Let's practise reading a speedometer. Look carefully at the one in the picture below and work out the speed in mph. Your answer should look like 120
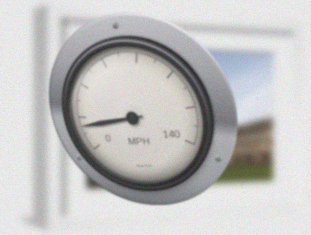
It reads 15
